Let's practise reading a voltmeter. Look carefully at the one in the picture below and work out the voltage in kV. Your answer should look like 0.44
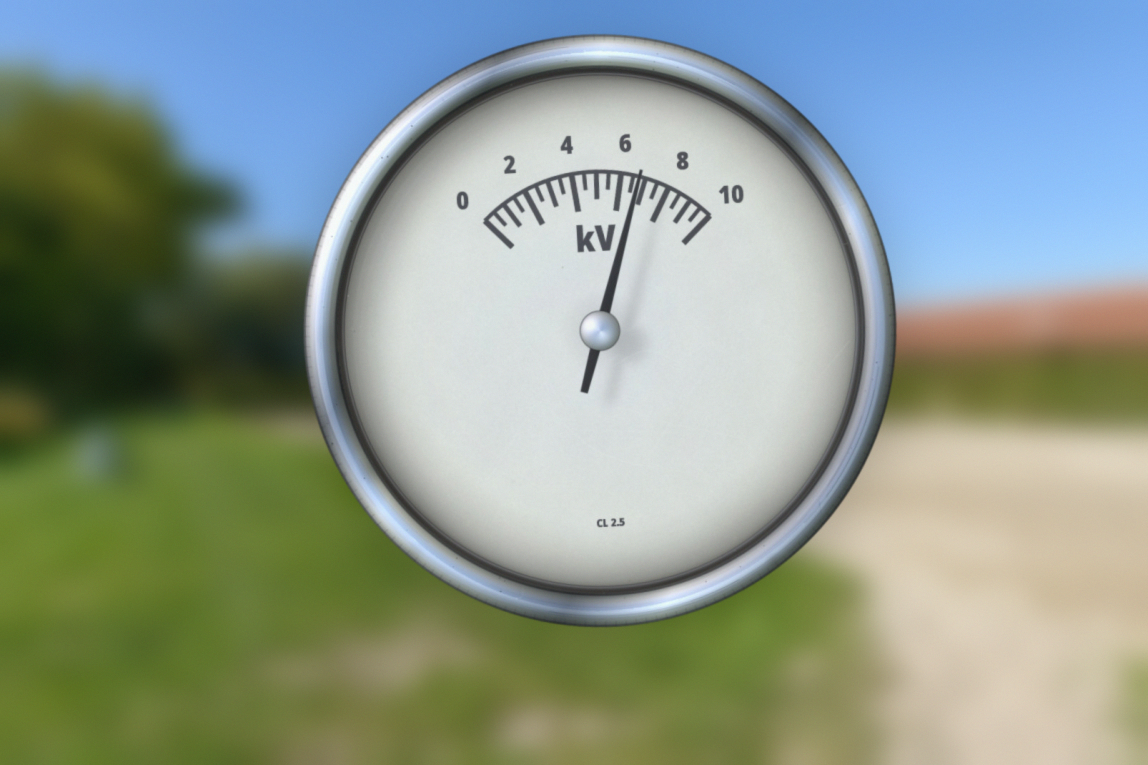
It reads 6.75
